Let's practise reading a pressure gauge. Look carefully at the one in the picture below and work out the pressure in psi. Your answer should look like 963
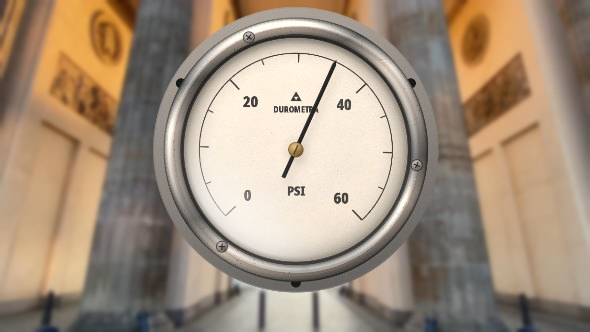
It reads 35
